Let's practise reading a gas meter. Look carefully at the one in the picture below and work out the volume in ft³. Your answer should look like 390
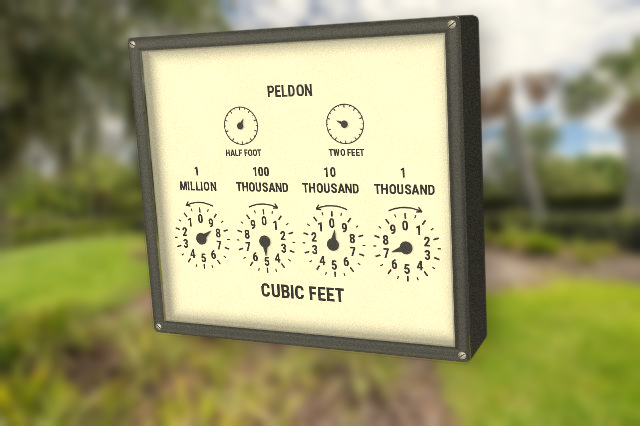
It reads 849700
